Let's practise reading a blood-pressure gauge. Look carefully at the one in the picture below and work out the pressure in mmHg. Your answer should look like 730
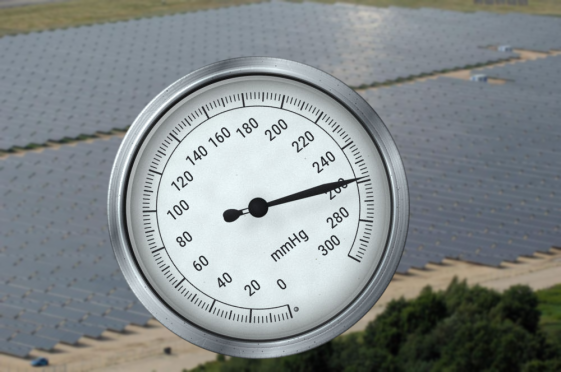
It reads 258
